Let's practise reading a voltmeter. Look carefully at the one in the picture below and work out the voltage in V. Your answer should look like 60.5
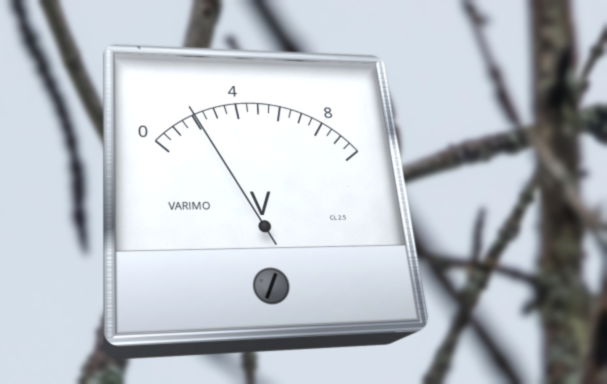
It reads 2
